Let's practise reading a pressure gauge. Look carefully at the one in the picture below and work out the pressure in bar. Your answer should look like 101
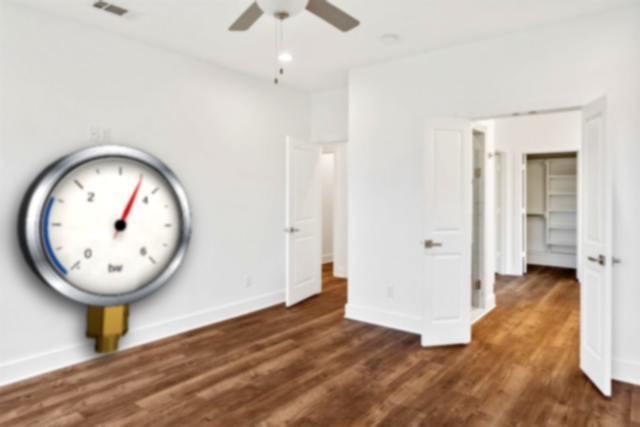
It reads 3.5
